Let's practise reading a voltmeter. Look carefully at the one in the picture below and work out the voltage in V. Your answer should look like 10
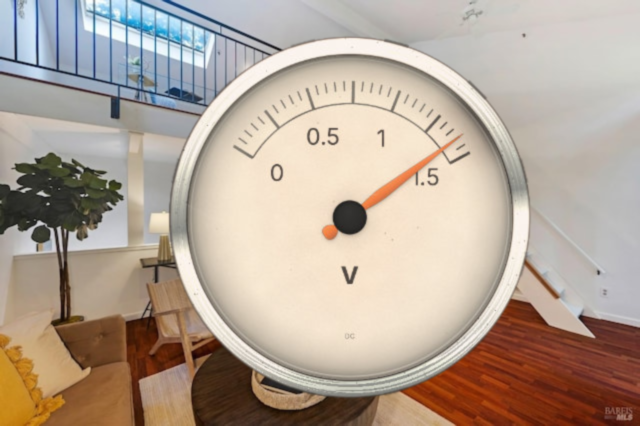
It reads 1.4
